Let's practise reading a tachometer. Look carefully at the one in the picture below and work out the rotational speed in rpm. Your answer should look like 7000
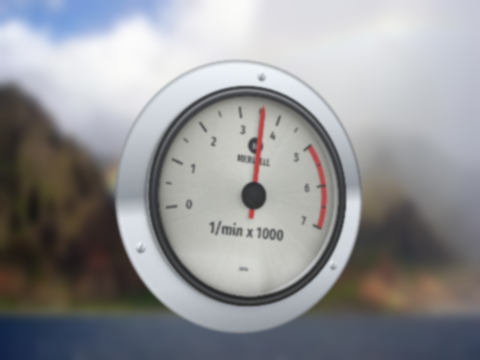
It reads 3500
